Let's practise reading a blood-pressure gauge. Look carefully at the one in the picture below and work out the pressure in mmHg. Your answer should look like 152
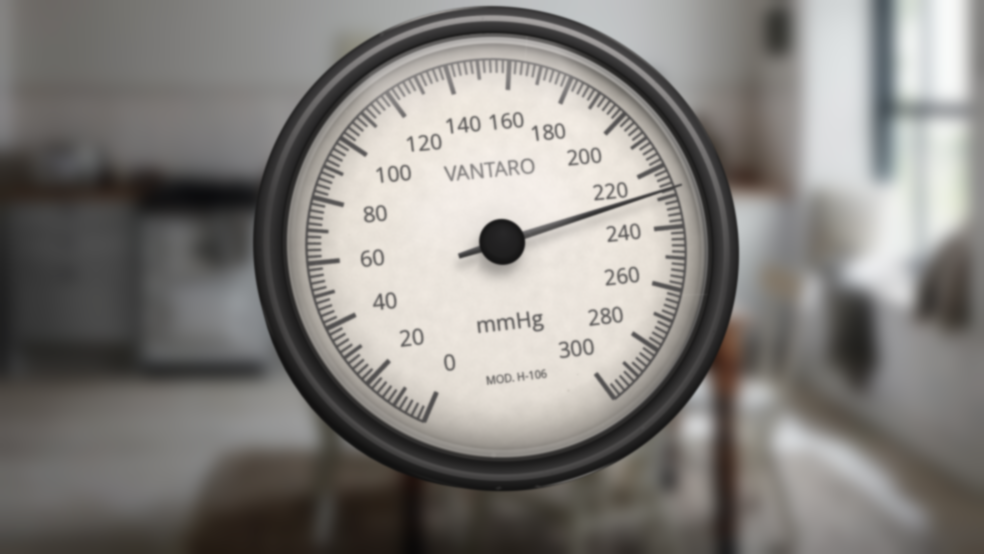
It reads 228
